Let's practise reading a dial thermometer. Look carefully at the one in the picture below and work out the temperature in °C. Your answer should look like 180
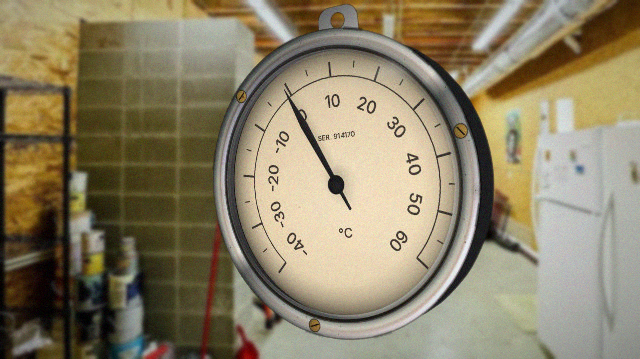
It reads 0
